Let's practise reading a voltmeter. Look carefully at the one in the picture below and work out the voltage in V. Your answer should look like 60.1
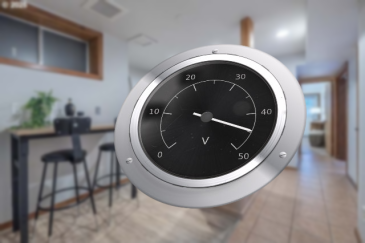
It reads 45
